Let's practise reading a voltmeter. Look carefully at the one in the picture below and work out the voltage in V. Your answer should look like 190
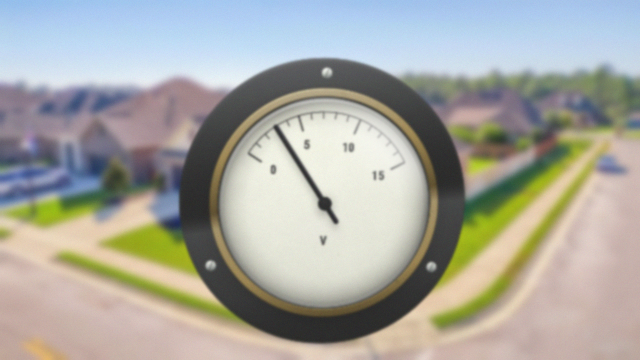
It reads 3
